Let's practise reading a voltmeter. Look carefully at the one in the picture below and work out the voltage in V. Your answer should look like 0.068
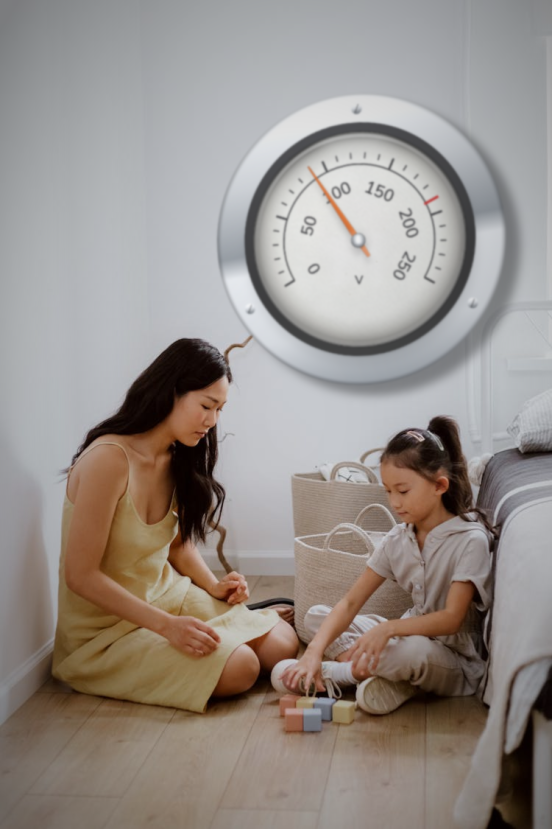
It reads 90
